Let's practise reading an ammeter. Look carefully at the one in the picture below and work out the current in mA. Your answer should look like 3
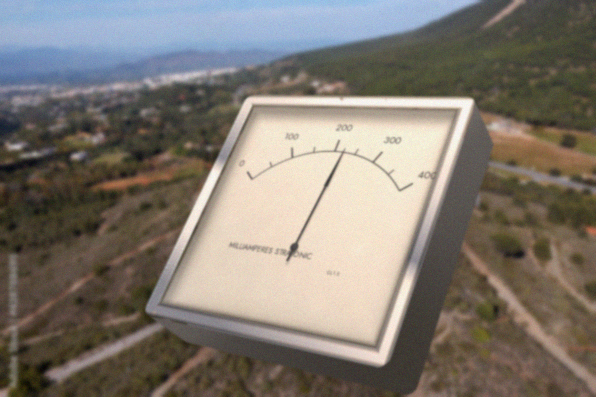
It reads 225
